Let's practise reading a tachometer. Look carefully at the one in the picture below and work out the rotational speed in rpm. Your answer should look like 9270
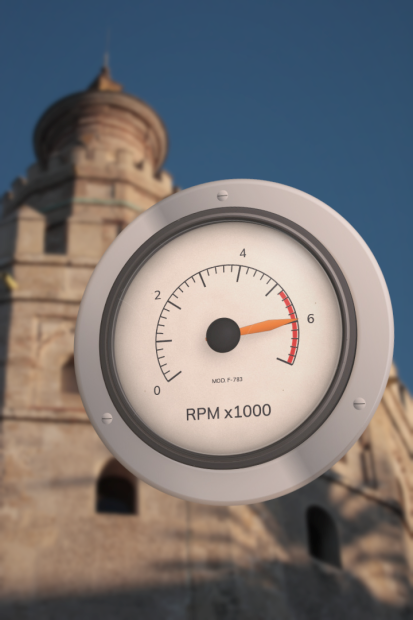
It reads 6000
